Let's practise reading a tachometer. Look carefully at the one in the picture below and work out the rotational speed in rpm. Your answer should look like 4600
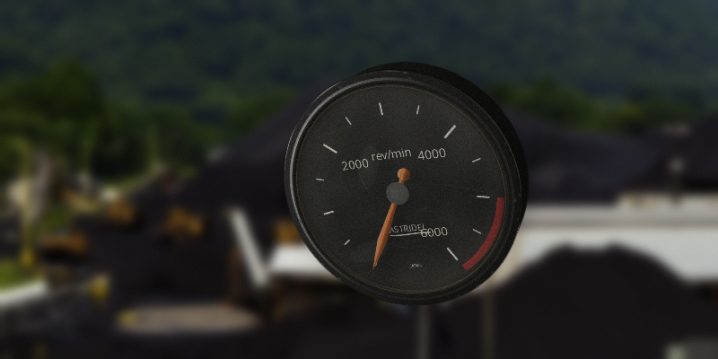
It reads 0
